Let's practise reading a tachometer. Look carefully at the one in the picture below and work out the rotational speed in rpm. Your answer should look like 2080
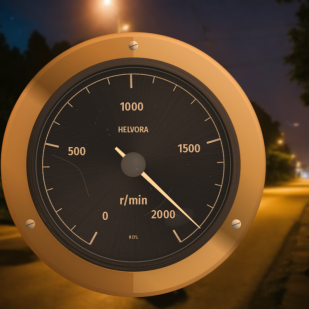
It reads 1900
